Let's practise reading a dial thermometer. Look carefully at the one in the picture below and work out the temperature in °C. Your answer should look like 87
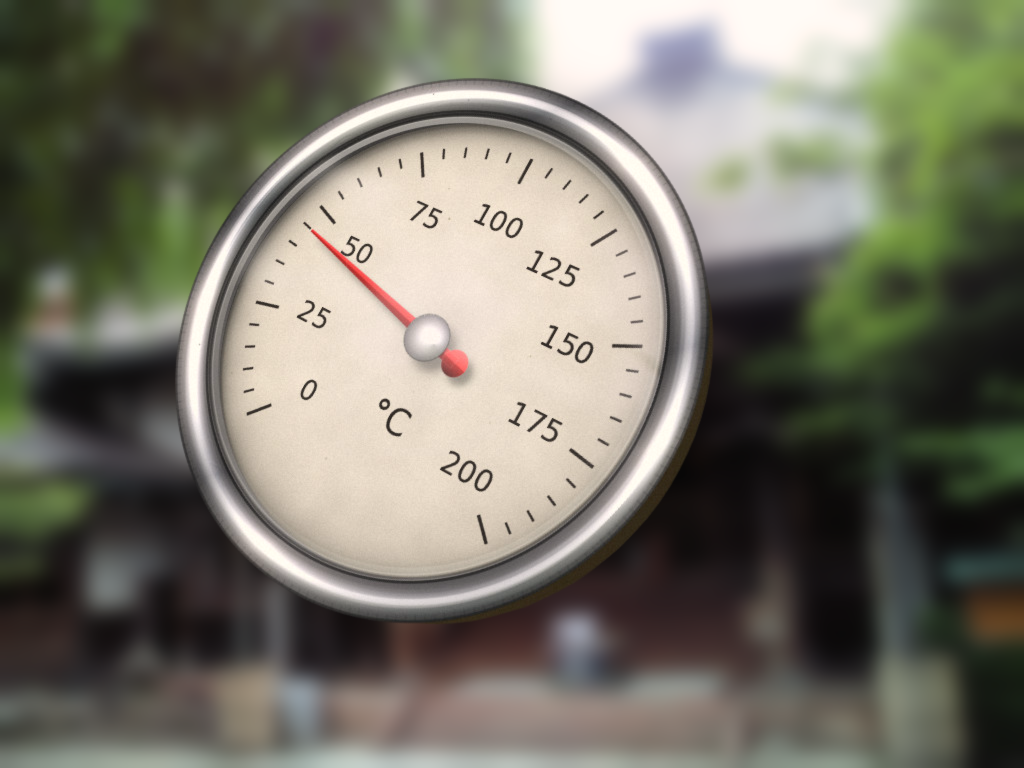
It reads 45
